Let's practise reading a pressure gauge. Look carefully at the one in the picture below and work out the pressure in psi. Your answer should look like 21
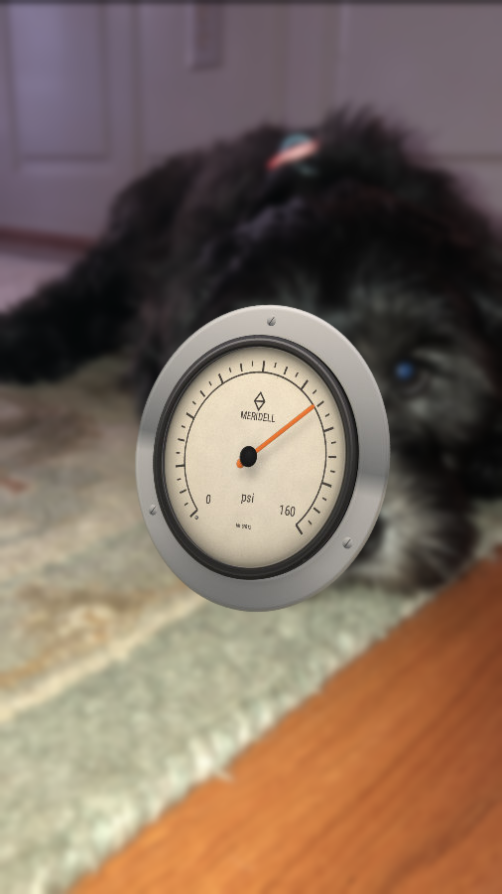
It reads 110
